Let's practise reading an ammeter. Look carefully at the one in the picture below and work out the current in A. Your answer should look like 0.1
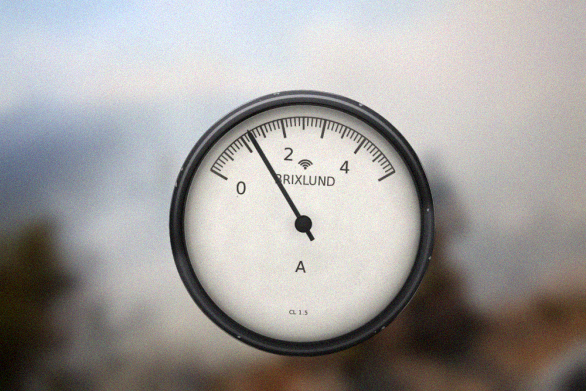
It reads 1.2
